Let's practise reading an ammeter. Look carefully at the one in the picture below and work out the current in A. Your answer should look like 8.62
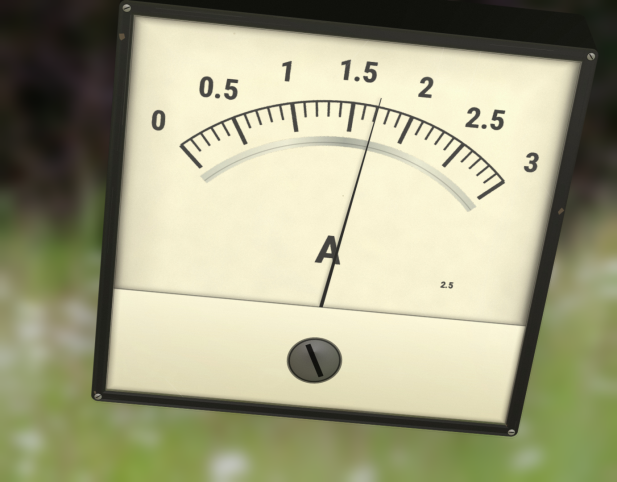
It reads 1.7
